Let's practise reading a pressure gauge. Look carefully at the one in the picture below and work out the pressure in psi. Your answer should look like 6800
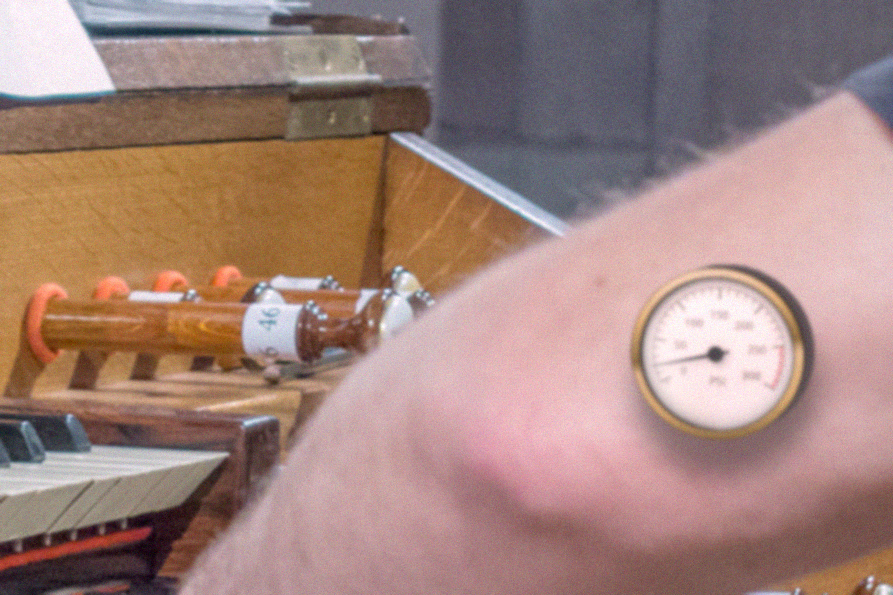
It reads 20
